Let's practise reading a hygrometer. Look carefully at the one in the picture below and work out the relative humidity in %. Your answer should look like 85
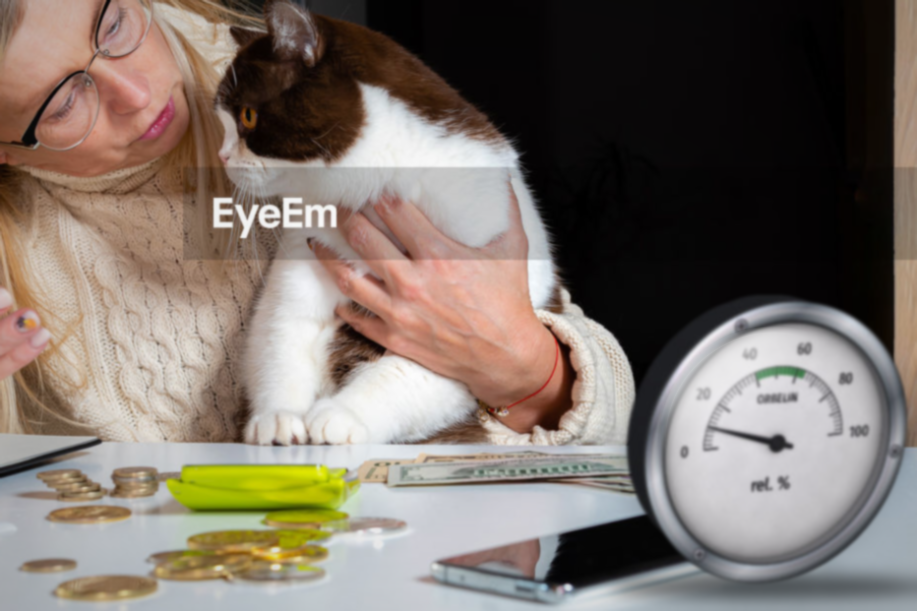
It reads 10
